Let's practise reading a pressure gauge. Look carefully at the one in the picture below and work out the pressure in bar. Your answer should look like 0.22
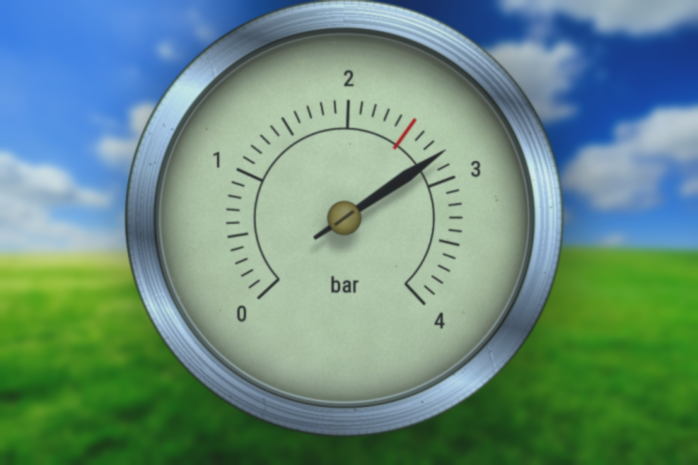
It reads 2.8
